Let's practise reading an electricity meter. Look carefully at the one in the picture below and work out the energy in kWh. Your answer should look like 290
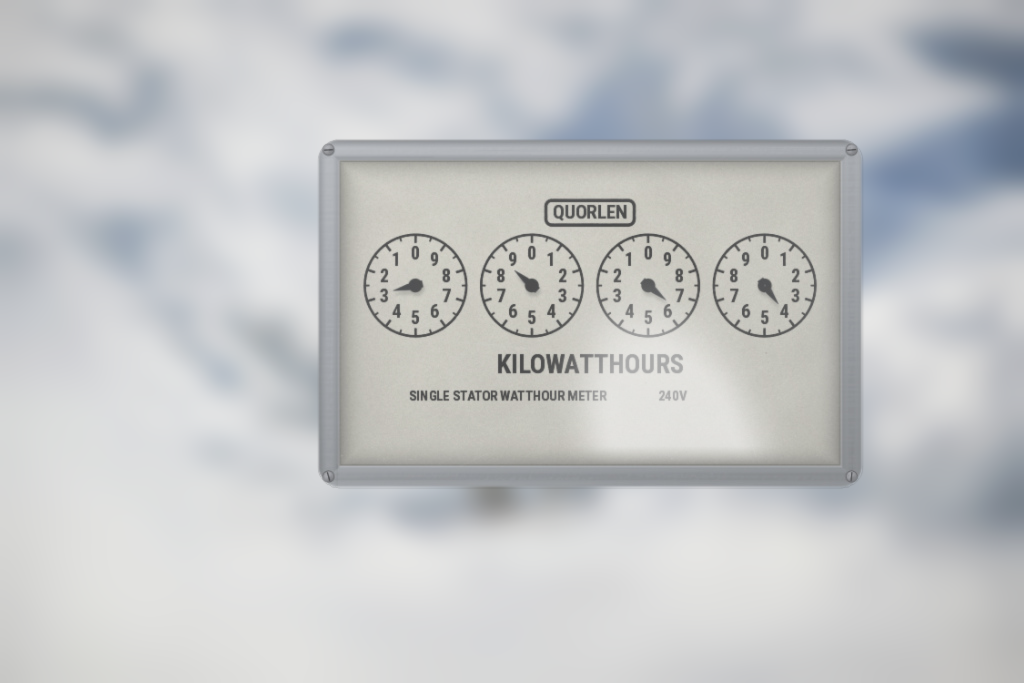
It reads 2864
